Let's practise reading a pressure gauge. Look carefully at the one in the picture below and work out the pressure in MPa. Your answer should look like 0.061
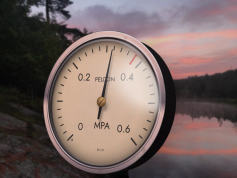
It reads 0.32
